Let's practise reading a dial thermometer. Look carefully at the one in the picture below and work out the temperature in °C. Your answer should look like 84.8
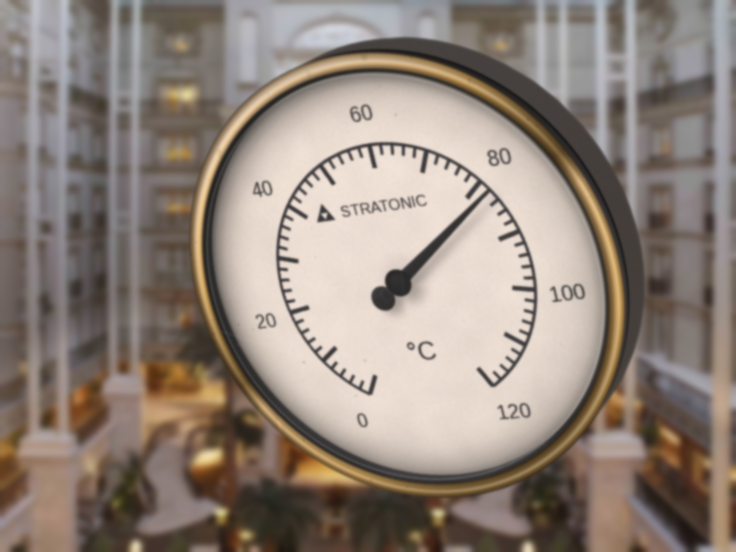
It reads 82
